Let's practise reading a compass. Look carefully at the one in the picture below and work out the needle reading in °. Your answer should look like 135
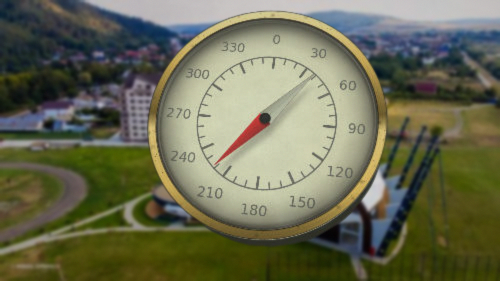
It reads 220
